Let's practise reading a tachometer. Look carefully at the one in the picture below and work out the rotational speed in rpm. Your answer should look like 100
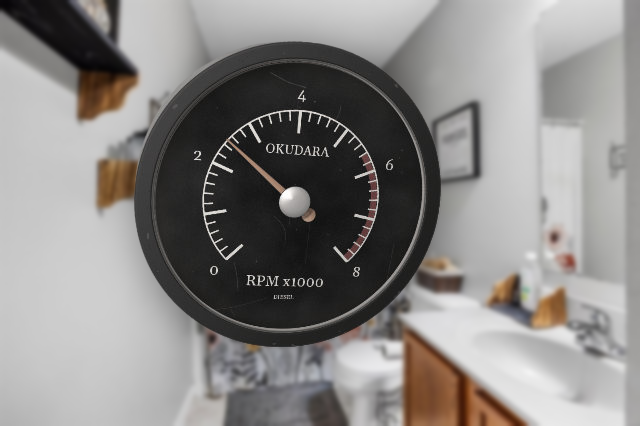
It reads 2500
